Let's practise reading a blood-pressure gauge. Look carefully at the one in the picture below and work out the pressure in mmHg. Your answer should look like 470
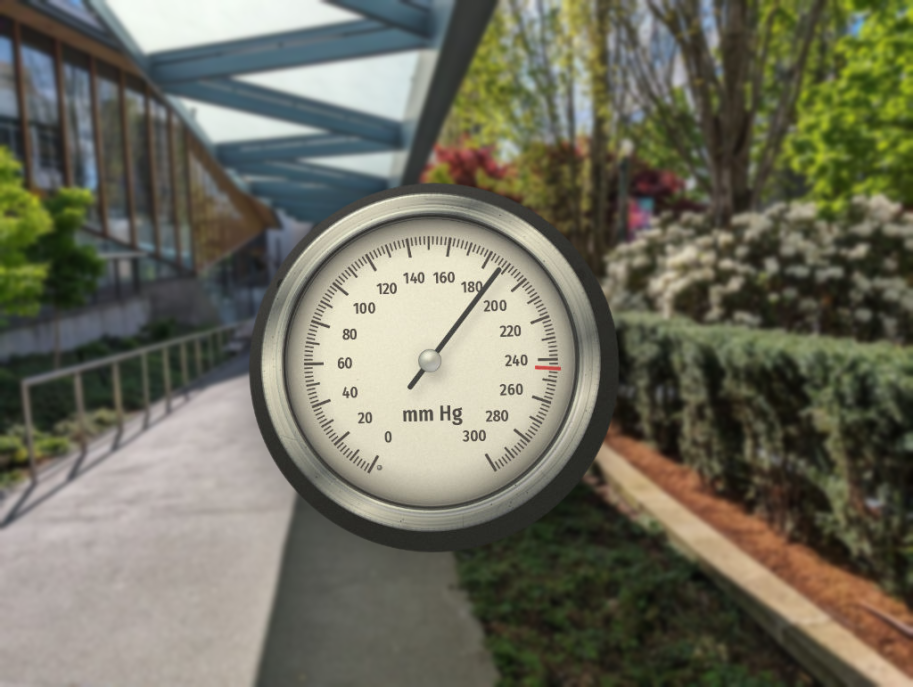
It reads 188
